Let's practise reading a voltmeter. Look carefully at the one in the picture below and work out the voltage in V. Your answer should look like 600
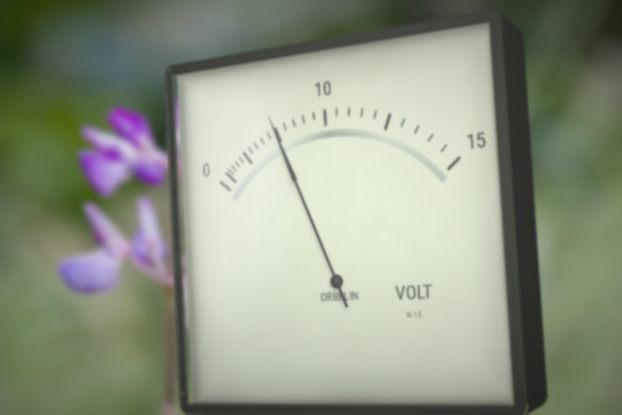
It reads 7.5
